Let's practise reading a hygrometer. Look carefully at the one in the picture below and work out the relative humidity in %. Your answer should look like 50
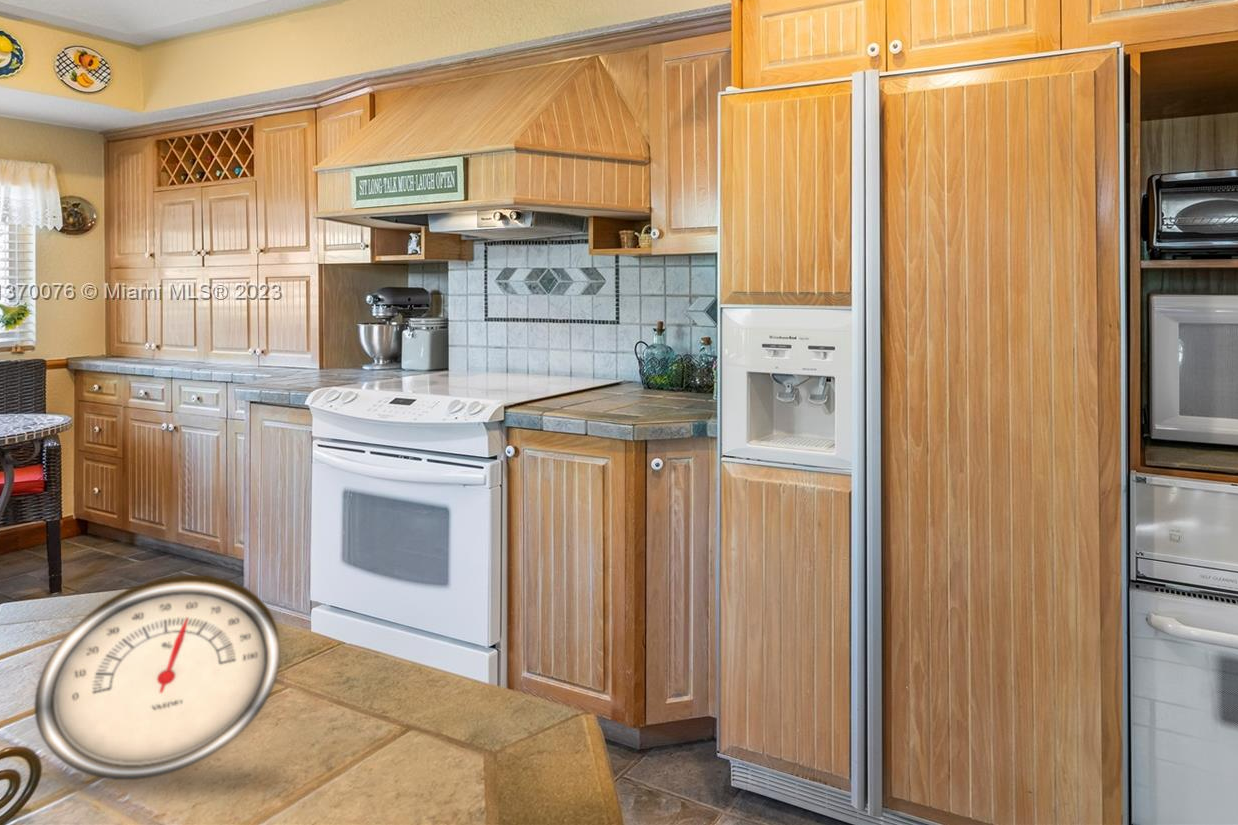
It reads 60
